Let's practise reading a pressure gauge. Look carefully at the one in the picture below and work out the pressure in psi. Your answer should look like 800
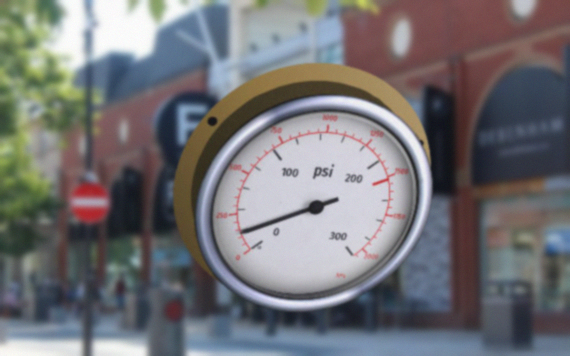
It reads 20
